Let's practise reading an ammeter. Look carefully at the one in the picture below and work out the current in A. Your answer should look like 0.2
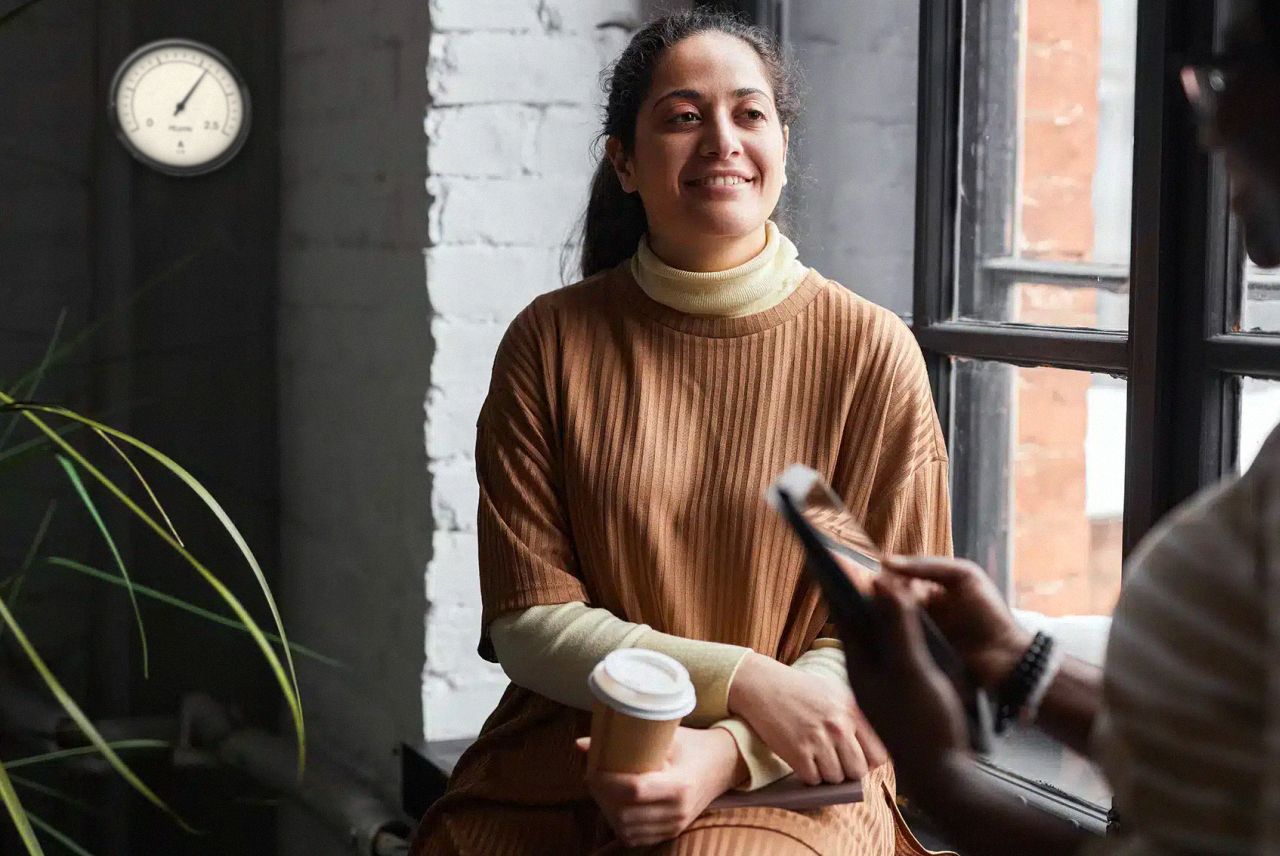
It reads 1.6
